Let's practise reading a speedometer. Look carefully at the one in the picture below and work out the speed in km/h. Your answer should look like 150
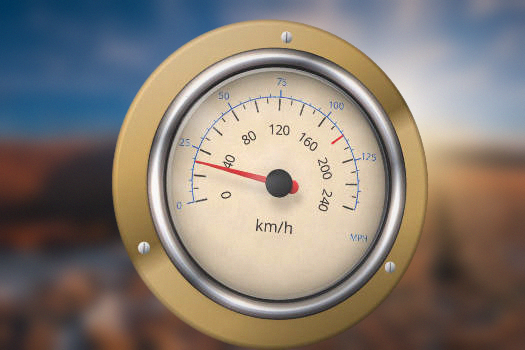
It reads 30
